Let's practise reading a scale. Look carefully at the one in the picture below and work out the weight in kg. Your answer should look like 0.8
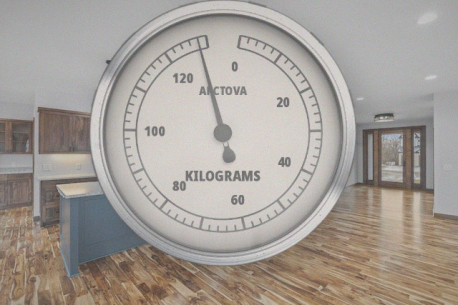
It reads 128
